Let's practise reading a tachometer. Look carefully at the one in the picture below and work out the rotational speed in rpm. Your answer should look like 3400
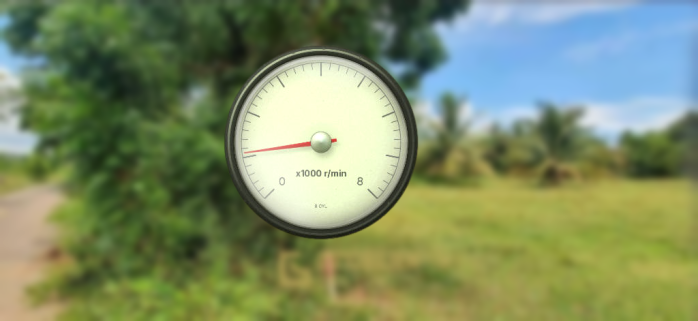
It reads 1100
